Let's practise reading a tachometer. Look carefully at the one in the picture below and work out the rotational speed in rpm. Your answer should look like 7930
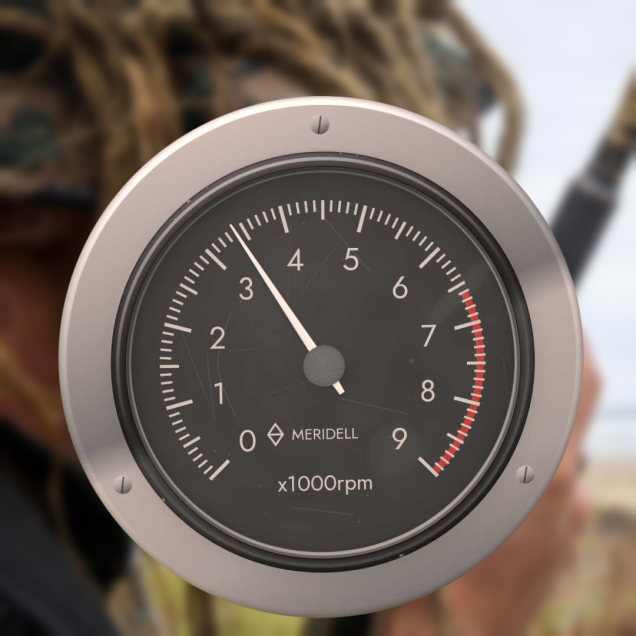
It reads 3400
